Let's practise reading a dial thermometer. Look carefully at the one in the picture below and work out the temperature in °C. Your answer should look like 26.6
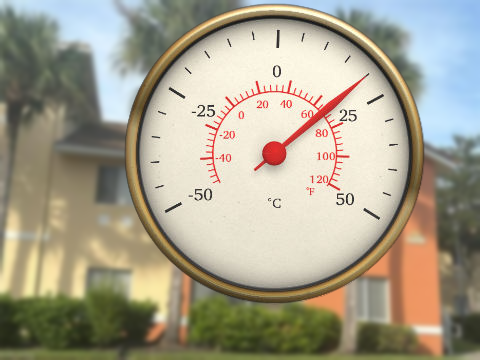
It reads 20
